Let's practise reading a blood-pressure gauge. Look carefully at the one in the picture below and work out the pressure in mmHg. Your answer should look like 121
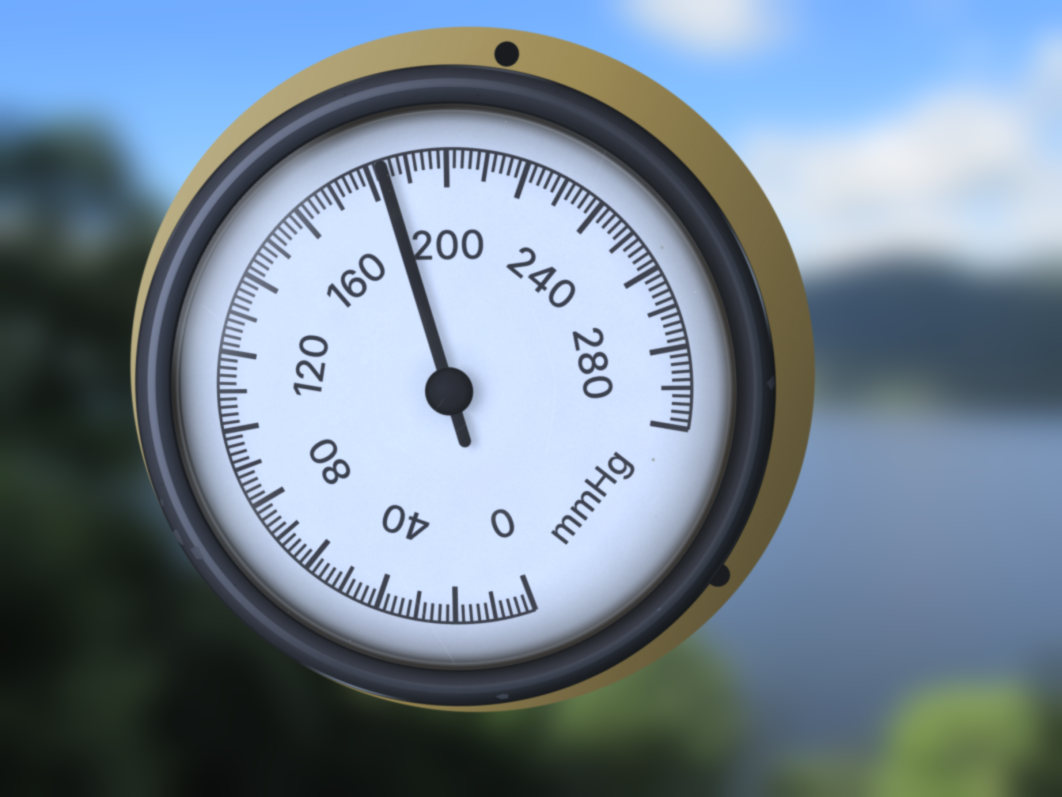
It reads 184
